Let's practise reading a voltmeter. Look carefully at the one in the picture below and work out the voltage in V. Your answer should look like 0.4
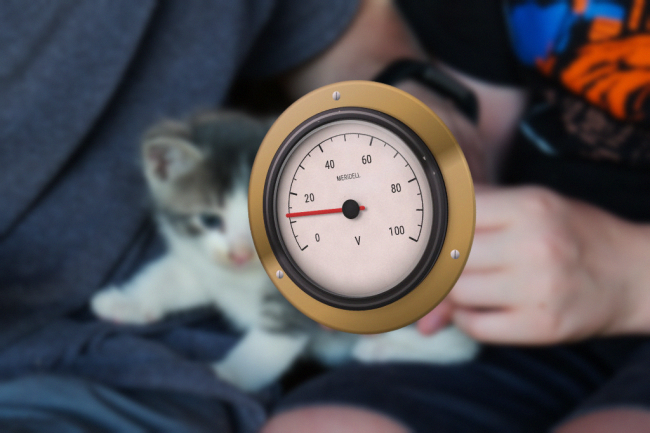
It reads 12.5
